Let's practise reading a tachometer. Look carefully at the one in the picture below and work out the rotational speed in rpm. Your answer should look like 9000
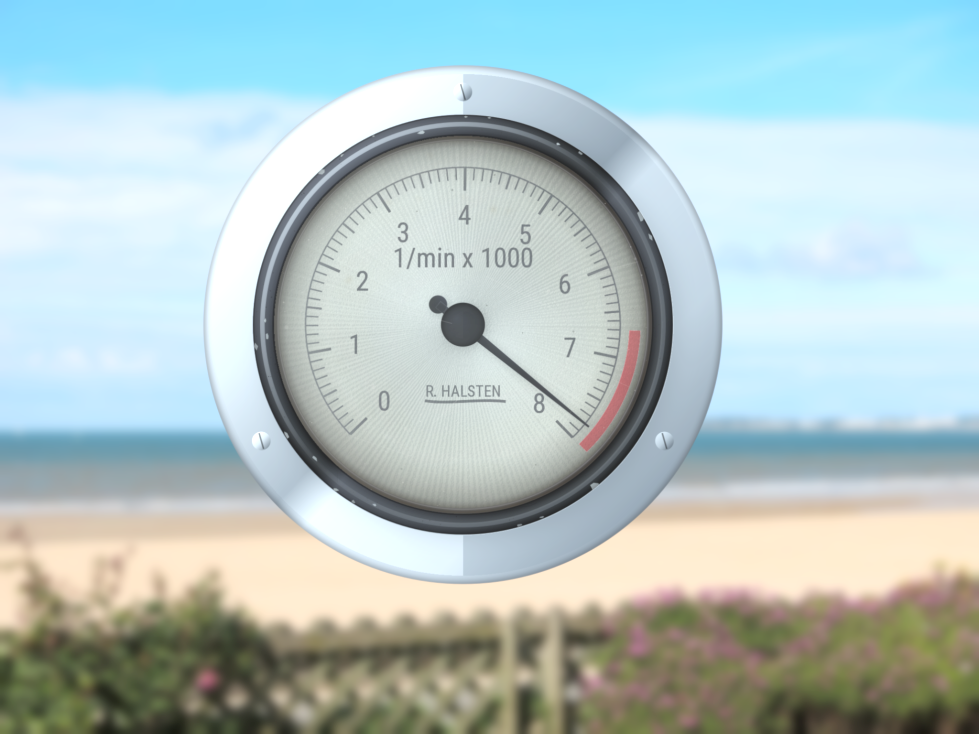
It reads 7800
